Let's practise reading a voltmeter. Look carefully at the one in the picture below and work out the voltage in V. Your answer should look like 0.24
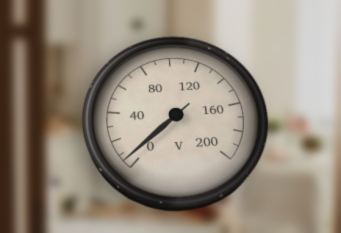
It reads 5
